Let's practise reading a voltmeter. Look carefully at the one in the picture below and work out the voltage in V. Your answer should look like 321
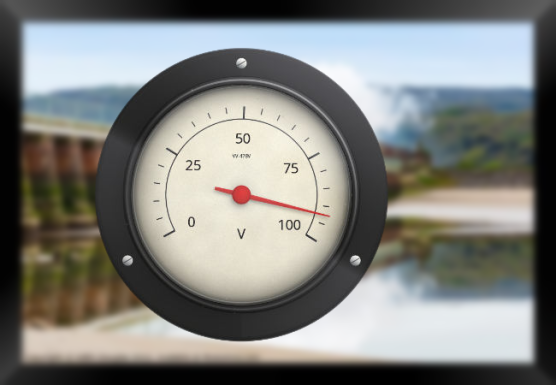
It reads 92.5
